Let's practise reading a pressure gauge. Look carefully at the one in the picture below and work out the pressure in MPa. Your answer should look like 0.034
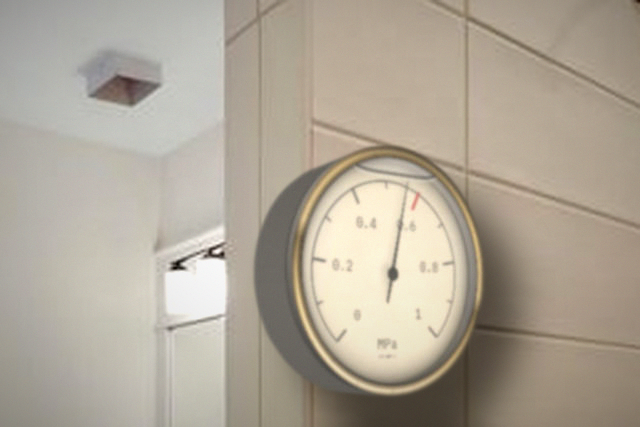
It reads 0.55
